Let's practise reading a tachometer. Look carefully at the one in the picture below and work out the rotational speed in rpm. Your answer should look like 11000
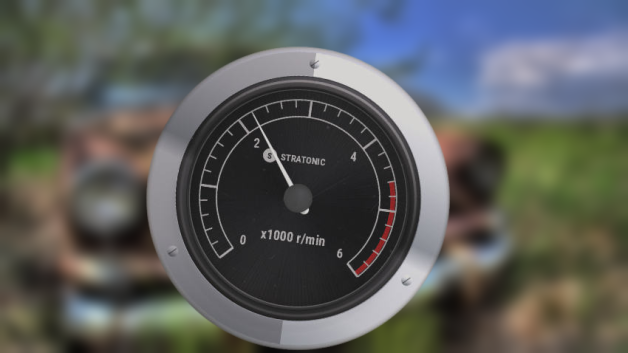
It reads 2200
